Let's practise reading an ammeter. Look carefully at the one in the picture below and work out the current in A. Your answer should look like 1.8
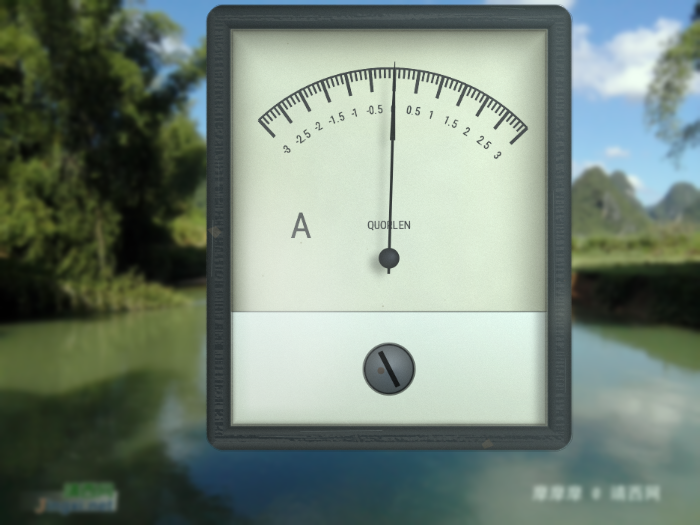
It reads 0
